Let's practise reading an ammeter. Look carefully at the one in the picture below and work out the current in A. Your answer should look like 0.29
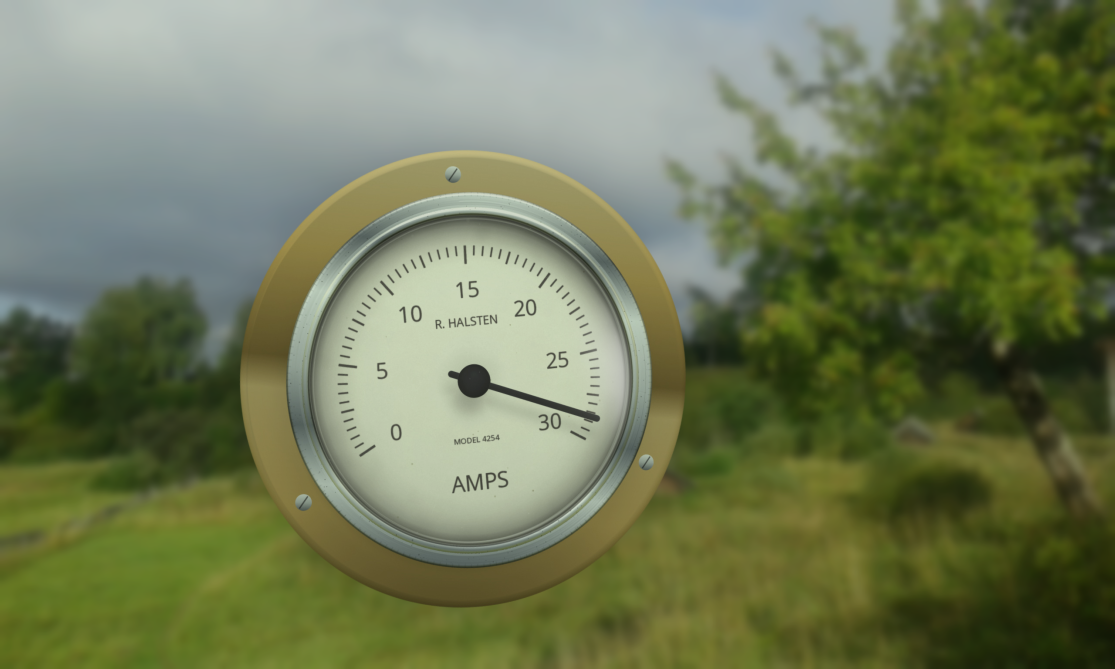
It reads 28.75
